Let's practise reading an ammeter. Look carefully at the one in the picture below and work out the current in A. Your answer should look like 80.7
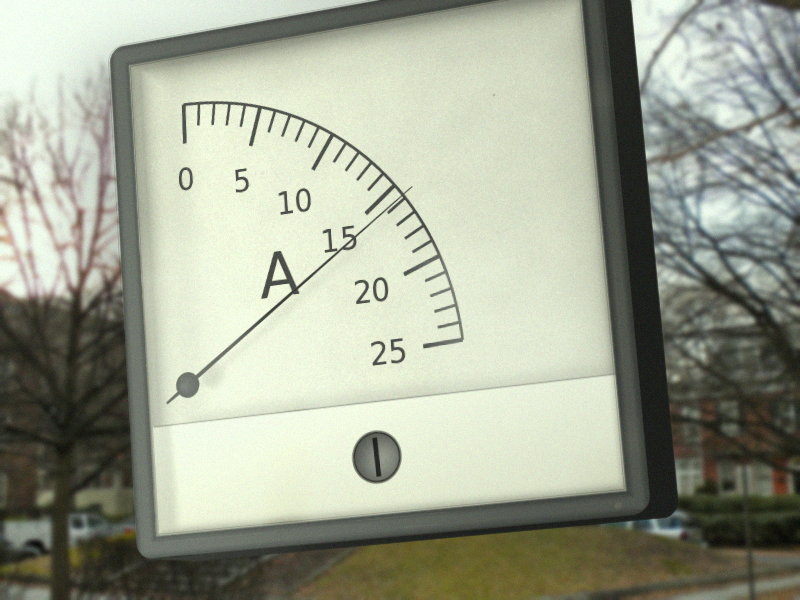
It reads 16
